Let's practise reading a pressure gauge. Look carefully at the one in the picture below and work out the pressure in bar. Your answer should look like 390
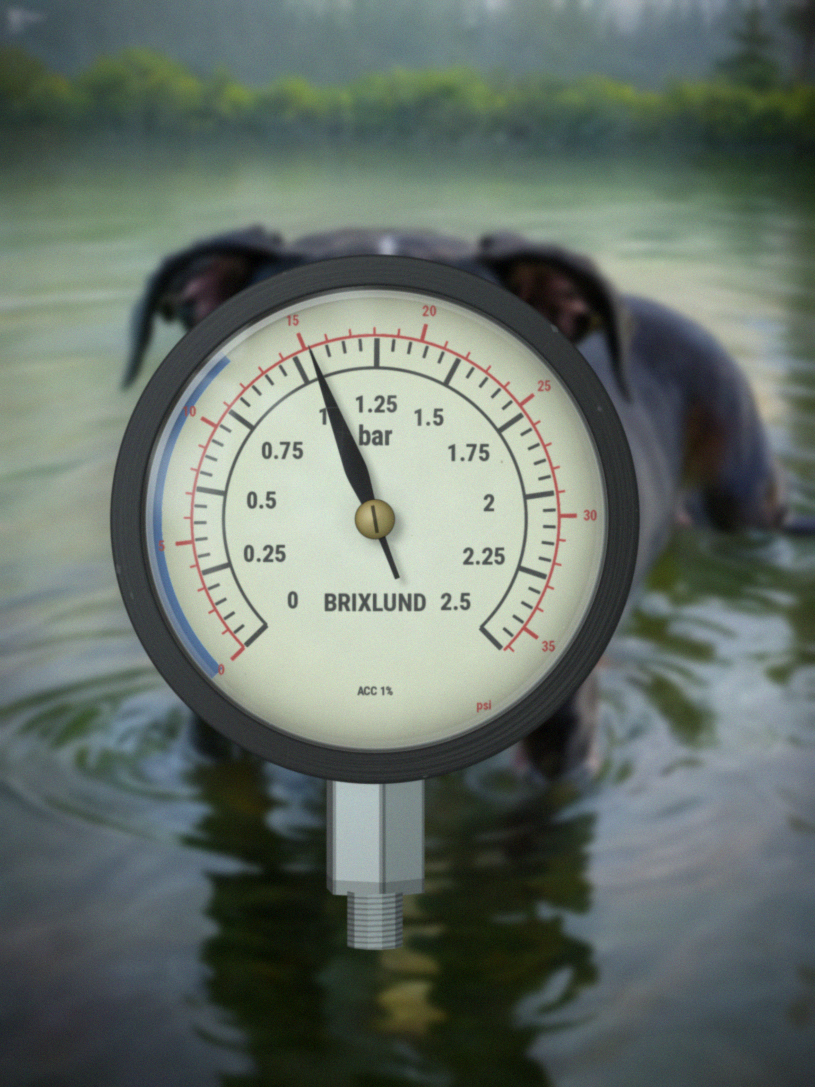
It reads 1.05
